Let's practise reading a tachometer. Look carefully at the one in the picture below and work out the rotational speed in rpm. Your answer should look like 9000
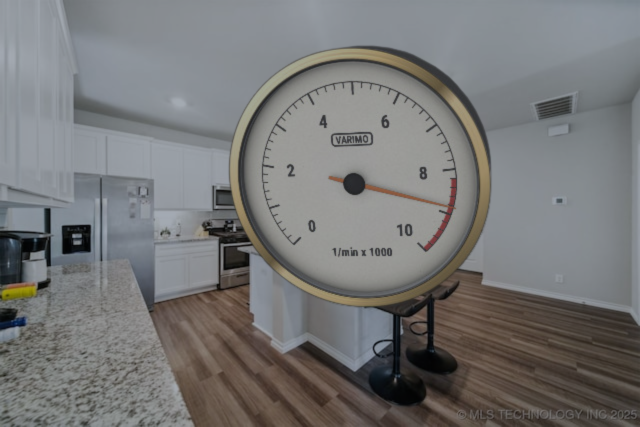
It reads 8800
